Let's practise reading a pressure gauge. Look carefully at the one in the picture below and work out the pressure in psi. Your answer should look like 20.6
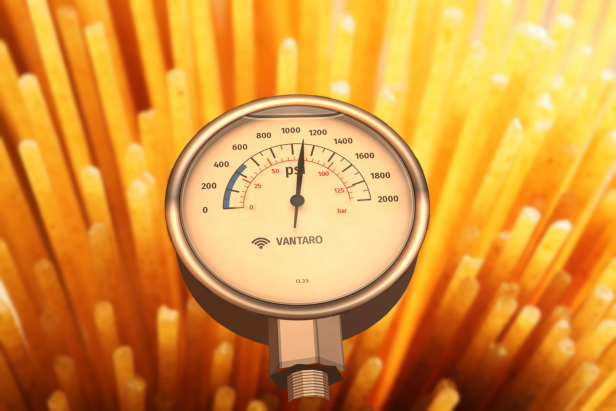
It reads 1100
